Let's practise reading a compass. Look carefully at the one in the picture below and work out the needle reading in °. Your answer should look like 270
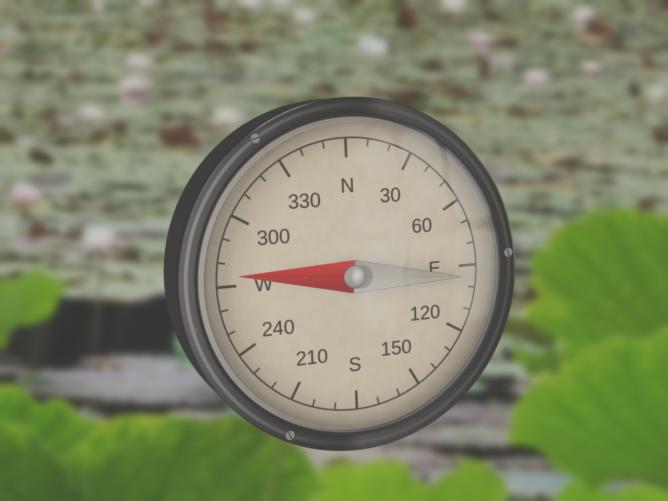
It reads 275
